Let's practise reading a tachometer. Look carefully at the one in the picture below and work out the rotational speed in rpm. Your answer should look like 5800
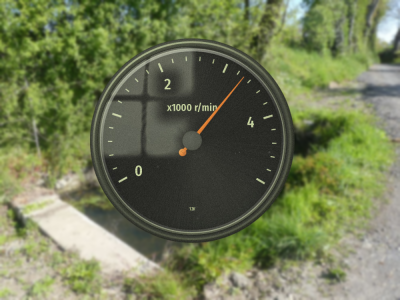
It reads 3300
